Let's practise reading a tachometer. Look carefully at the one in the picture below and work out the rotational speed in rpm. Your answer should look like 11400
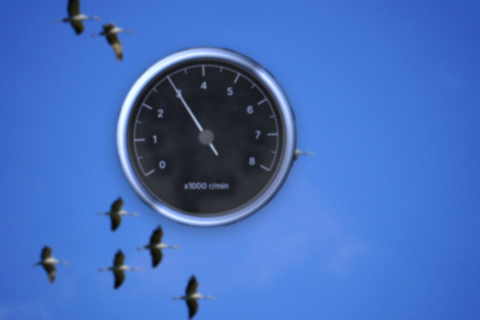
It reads 3000
